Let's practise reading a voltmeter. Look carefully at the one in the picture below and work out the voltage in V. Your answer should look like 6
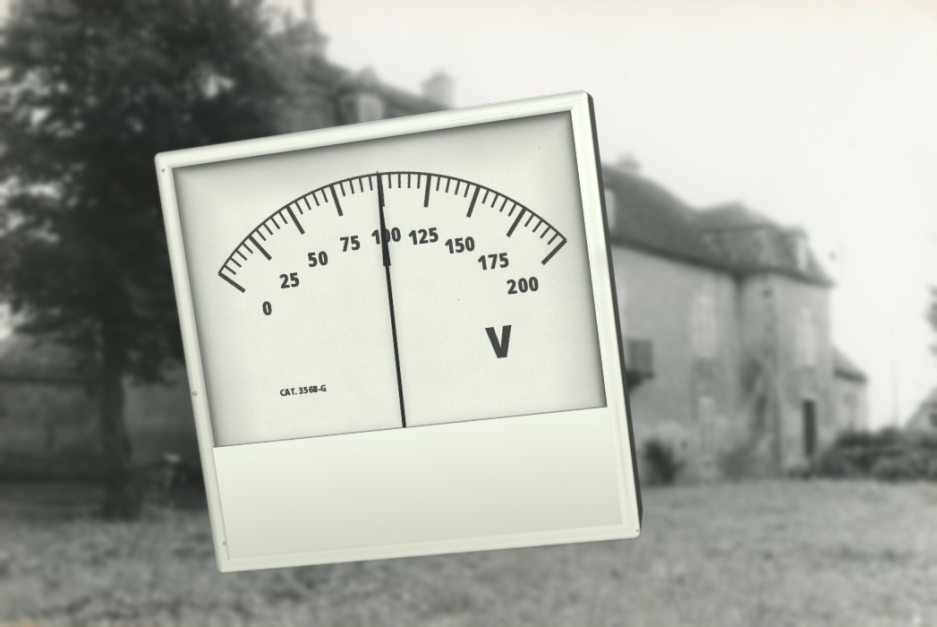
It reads 100
